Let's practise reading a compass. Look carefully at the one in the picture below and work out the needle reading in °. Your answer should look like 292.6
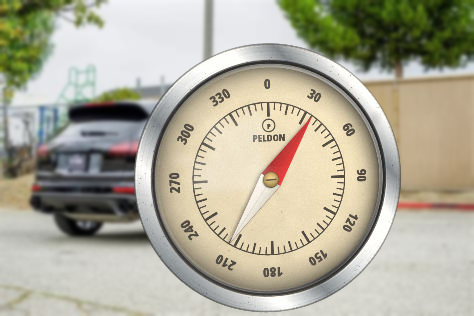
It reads 35
